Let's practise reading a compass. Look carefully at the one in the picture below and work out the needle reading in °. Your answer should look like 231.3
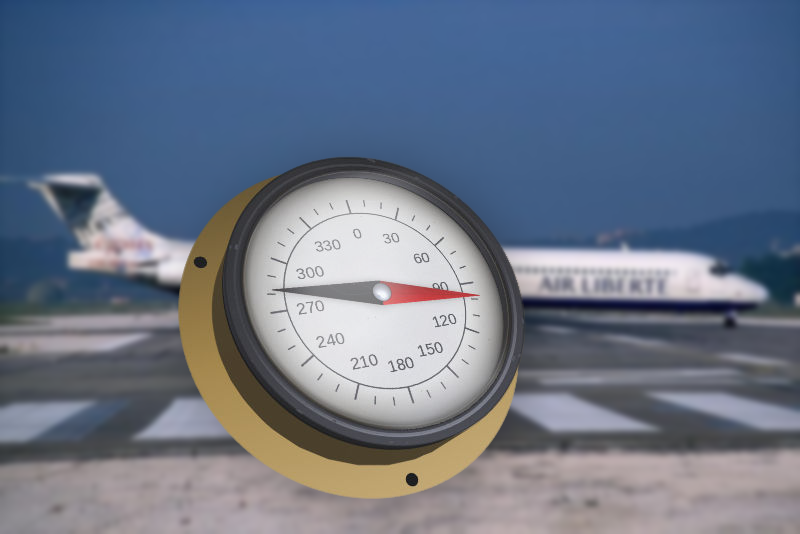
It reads 100
